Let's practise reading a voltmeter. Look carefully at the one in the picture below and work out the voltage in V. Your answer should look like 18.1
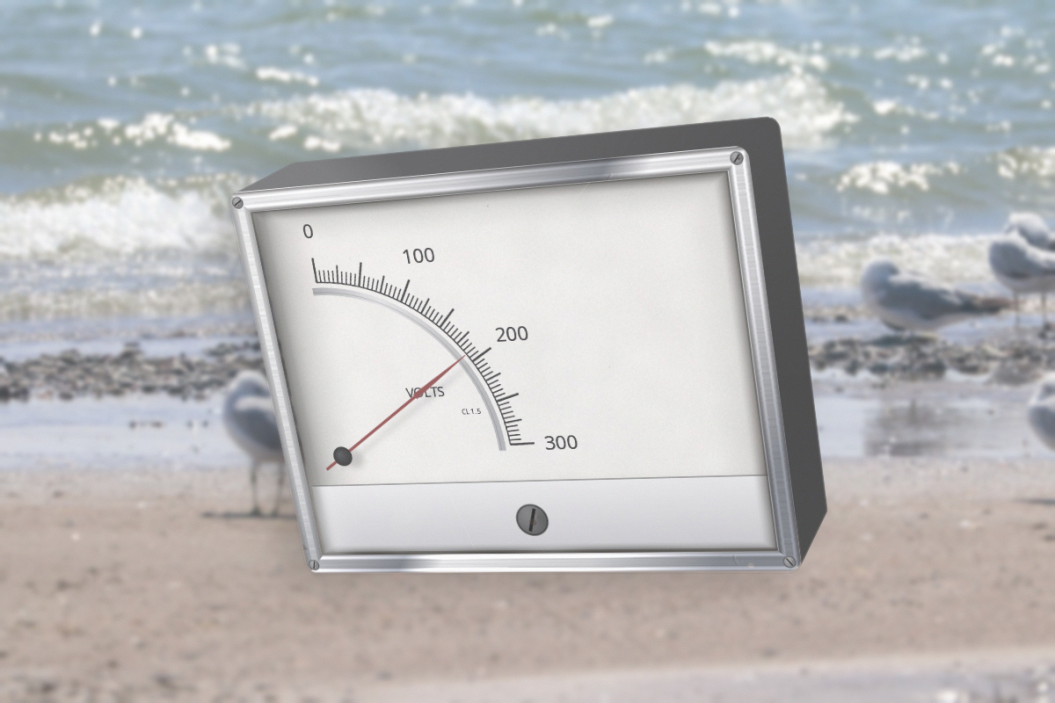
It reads 190
